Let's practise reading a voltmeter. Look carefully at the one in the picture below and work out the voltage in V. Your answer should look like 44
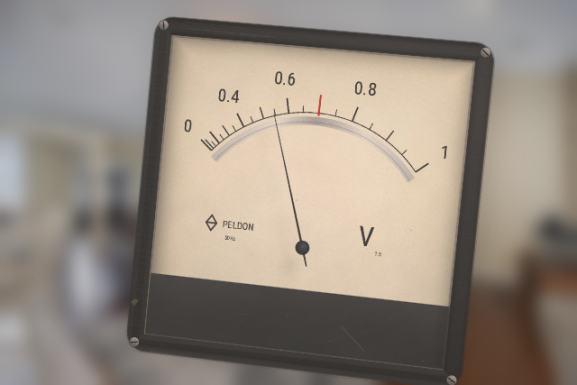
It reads 0.55
